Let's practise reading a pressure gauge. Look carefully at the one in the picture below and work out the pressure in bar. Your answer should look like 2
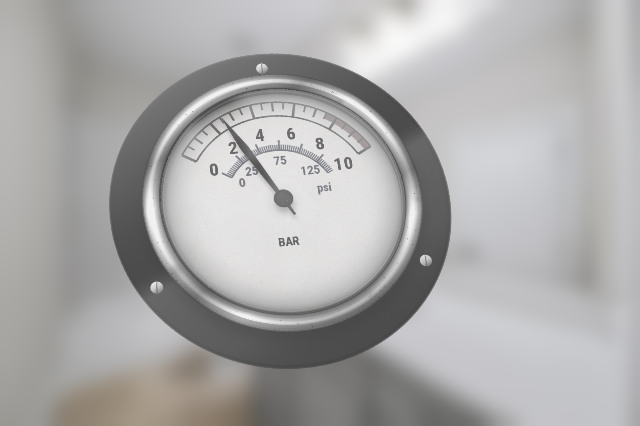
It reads 2.5
